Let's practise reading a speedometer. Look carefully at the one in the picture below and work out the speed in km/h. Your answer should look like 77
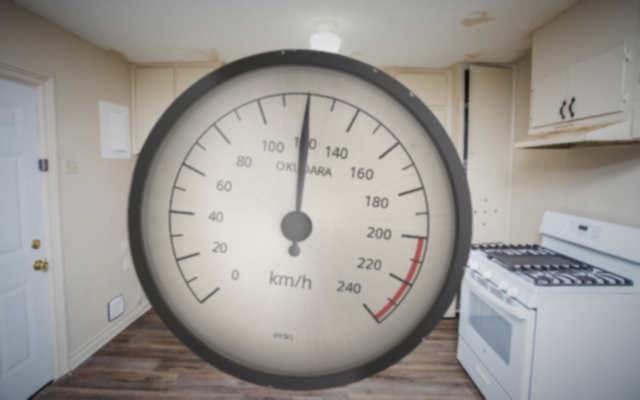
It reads 120
